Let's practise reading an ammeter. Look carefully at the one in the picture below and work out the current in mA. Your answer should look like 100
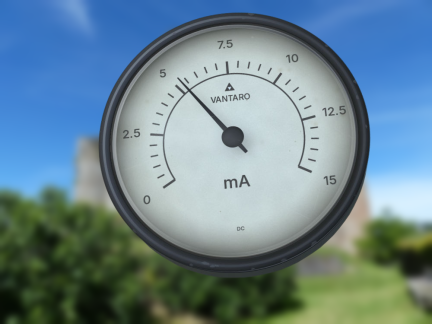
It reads 5.25
